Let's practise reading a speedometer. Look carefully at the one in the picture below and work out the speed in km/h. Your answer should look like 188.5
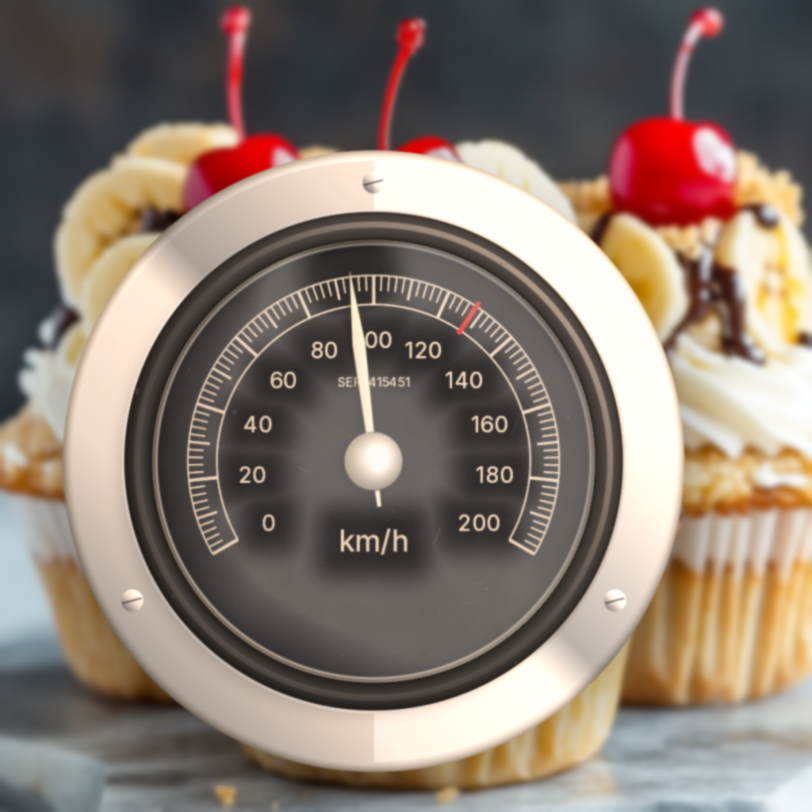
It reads 94
